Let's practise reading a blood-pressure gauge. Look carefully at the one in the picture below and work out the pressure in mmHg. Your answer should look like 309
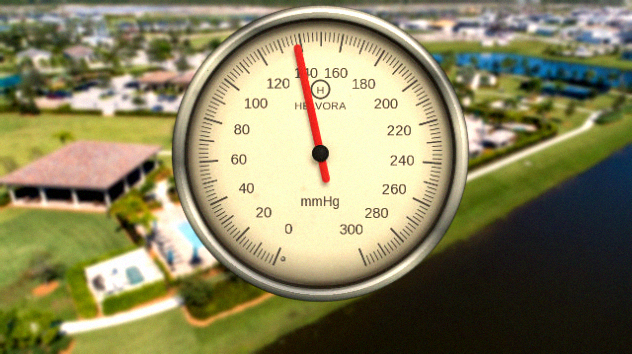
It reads 138
